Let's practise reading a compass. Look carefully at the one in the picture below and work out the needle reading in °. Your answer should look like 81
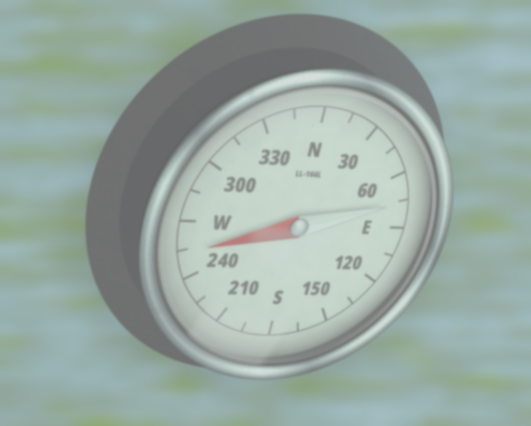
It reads 255
